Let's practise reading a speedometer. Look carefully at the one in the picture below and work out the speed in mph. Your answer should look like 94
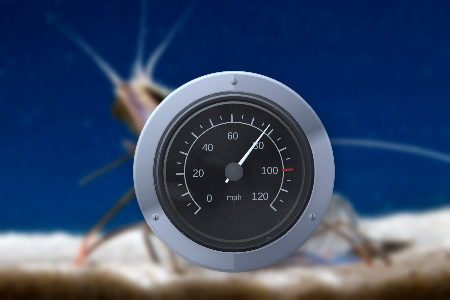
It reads 77.5
